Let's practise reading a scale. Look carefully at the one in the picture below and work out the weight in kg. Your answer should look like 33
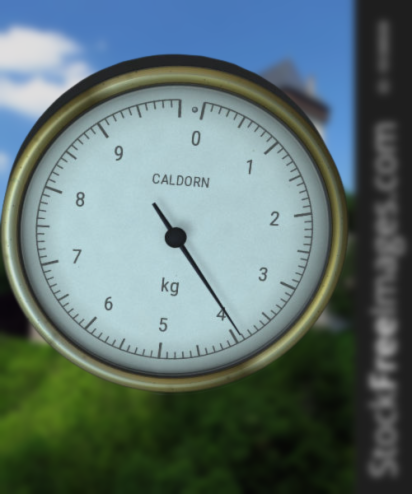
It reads 3.9
